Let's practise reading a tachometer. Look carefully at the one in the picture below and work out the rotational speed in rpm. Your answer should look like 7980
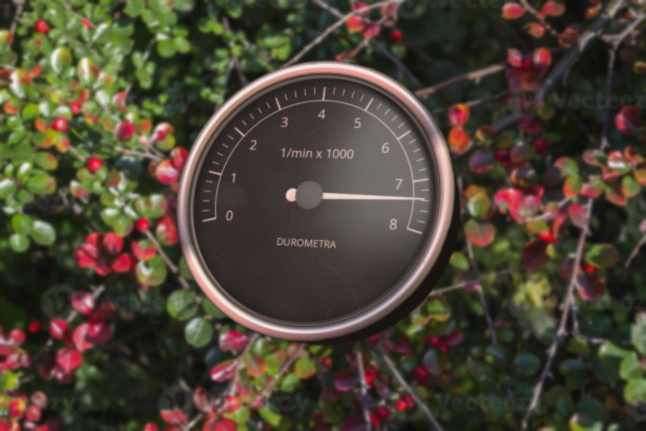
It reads 7400
